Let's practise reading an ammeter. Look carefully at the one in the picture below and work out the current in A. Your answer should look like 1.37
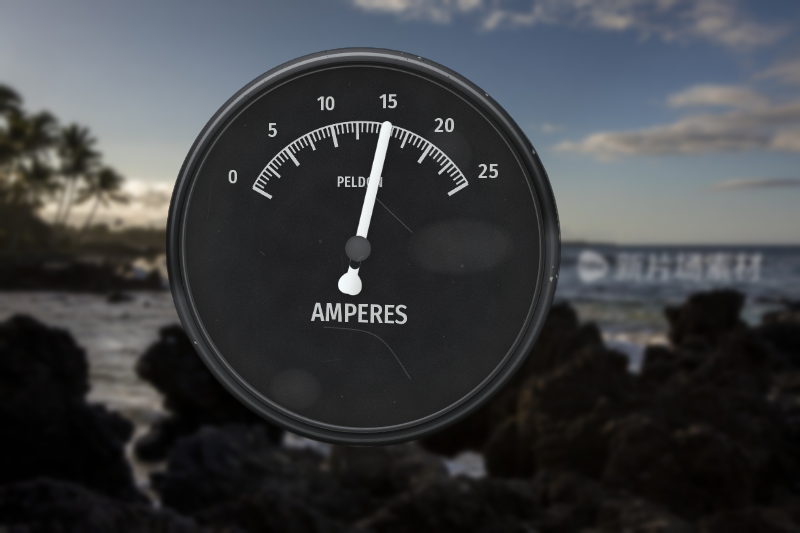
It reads 15.5
